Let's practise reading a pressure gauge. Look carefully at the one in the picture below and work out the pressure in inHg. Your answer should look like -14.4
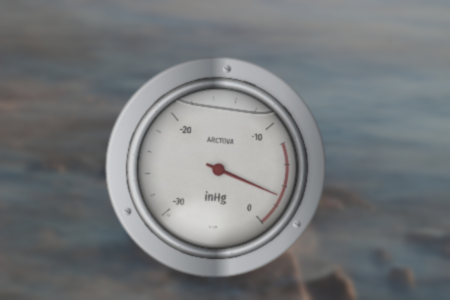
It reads -3
